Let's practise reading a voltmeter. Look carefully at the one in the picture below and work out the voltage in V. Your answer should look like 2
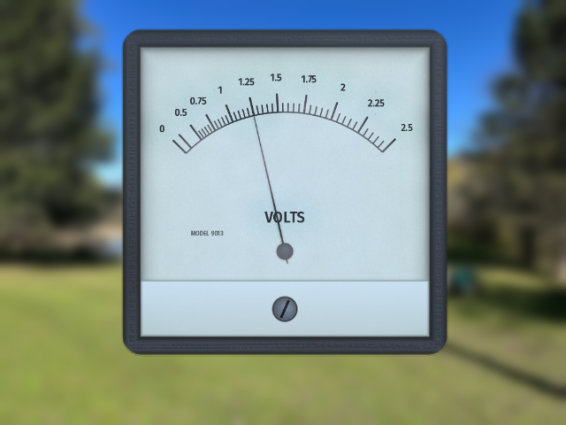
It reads 1.25
